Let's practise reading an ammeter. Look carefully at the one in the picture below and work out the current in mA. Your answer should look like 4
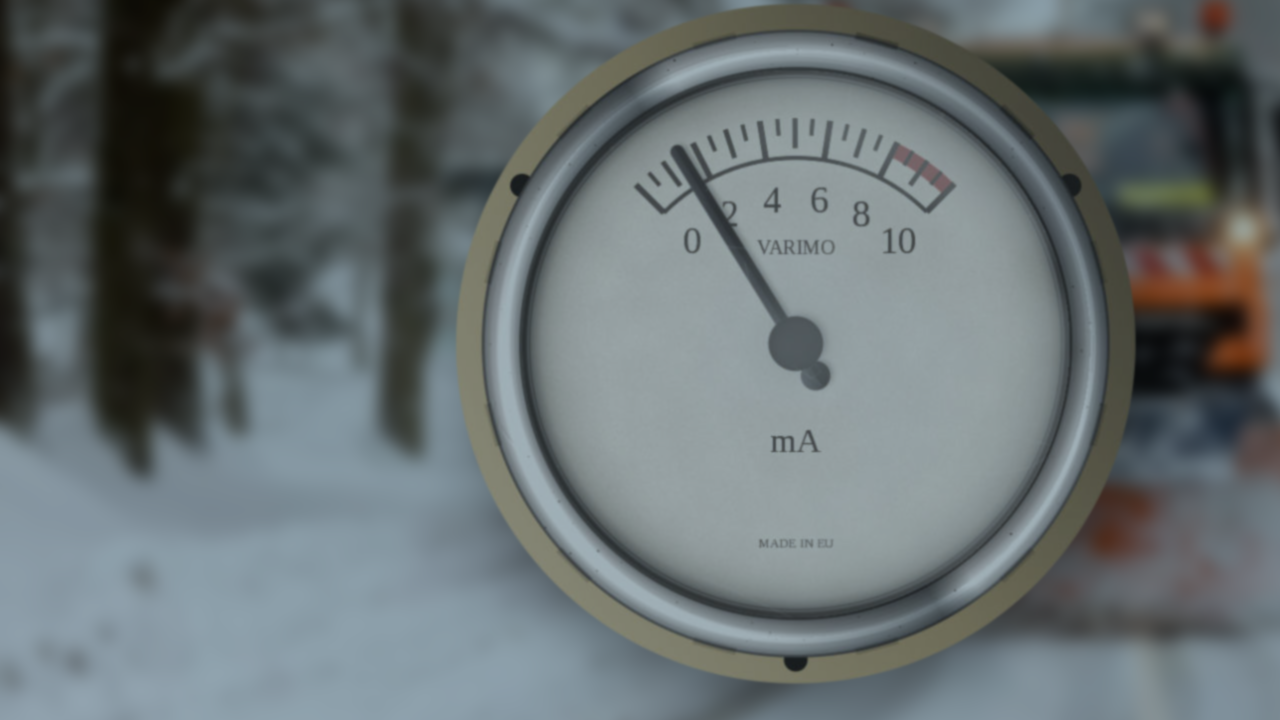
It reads 1.5
